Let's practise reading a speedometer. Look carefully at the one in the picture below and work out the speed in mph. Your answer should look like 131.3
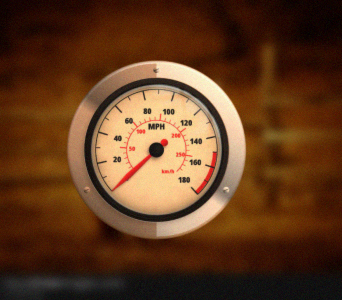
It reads 0
